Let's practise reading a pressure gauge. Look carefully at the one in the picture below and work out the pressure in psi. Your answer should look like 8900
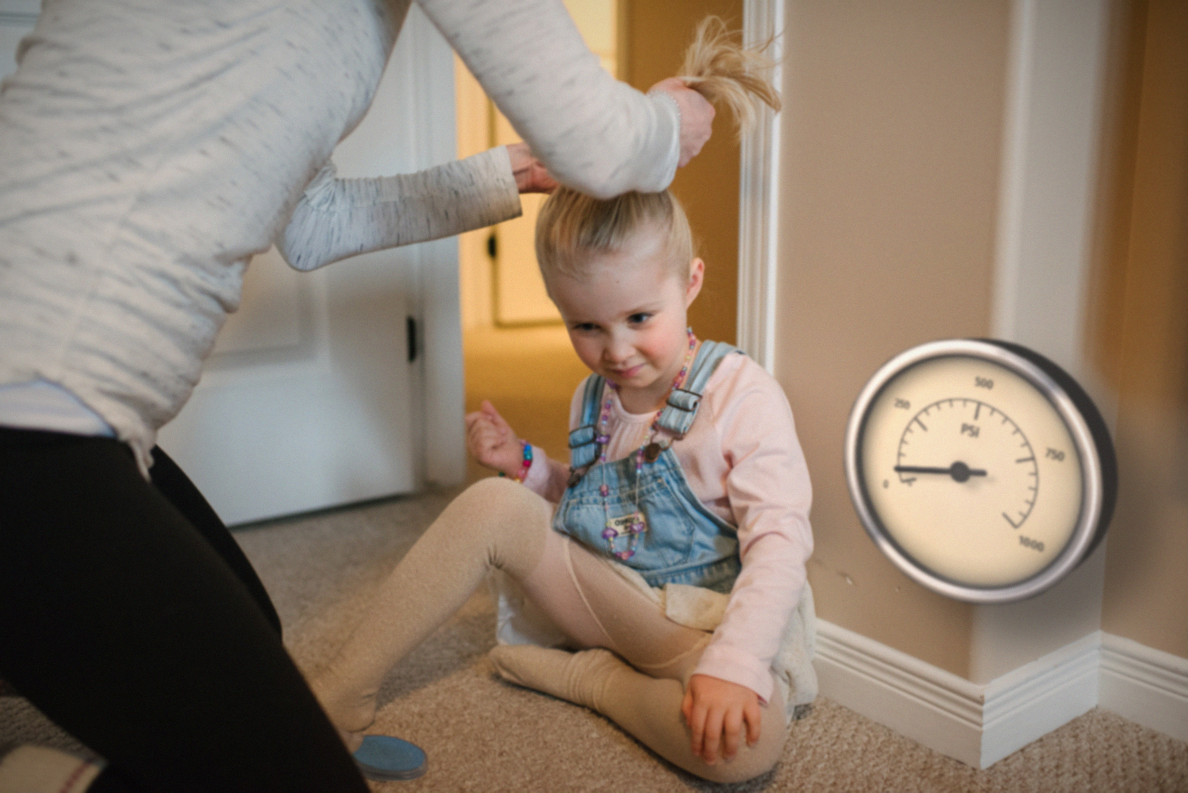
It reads 50
